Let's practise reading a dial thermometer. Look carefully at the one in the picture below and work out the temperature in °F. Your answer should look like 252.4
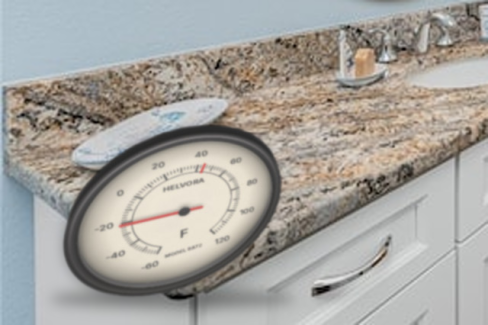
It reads -20
